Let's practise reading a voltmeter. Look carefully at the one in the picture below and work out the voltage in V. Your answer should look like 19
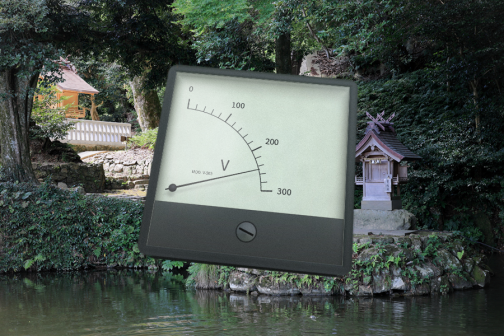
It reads 250
